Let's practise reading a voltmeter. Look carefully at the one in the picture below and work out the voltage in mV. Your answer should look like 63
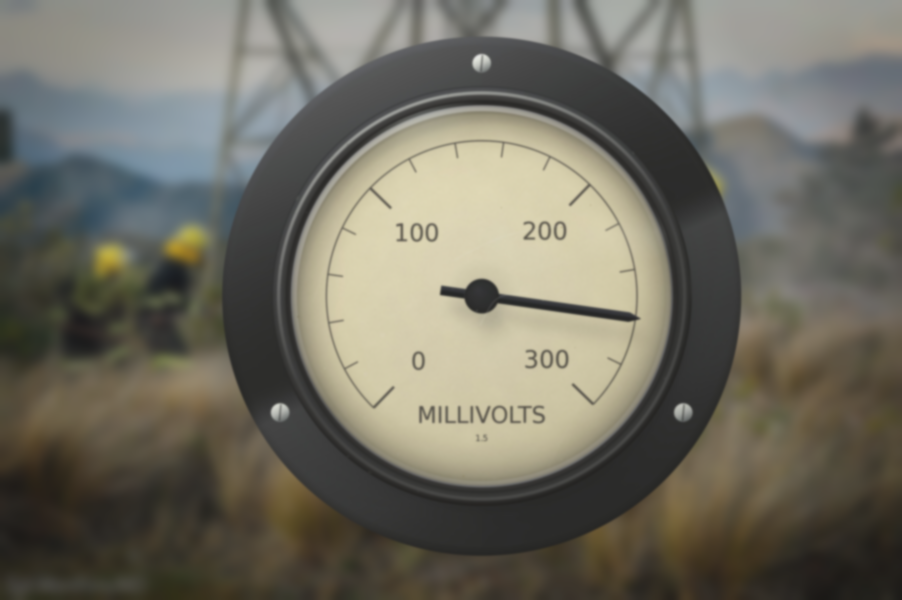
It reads 260
